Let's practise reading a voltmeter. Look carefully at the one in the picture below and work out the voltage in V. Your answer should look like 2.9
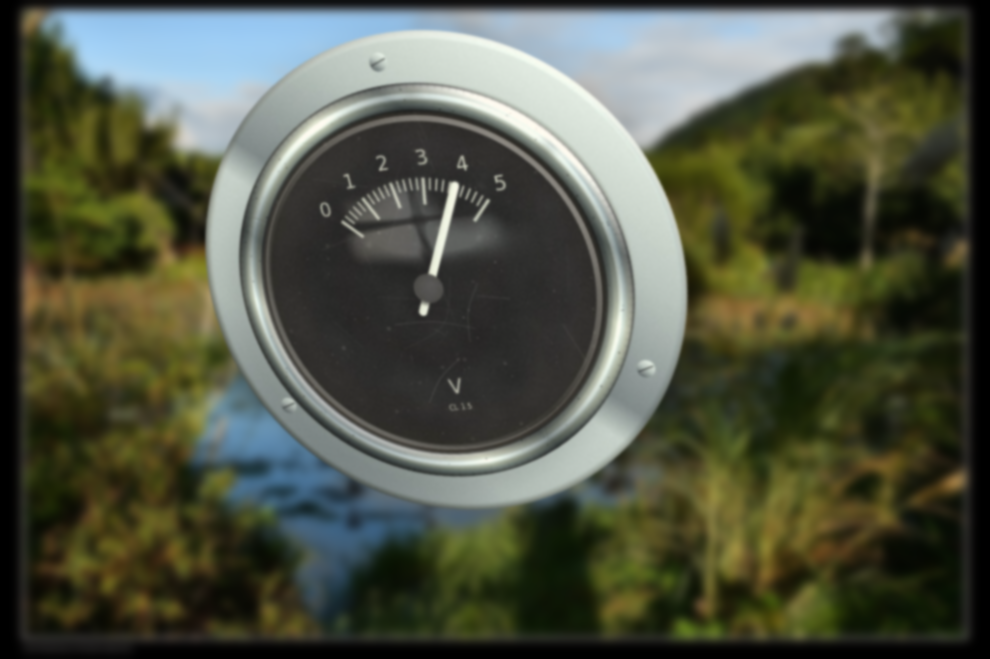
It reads 4
